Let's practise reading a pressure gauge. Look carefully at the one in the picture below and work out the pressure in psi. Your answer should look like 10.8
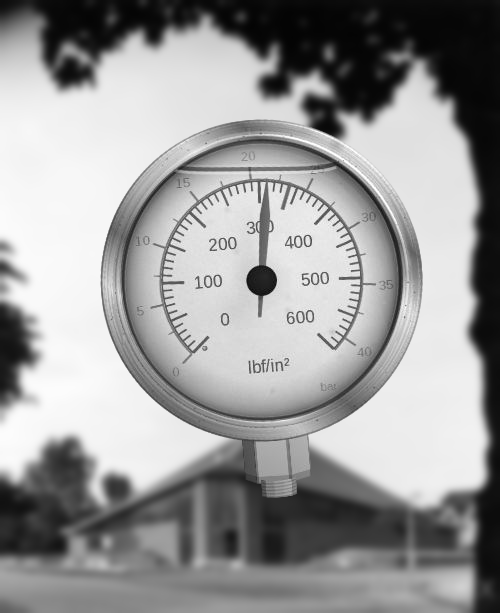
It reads 310
